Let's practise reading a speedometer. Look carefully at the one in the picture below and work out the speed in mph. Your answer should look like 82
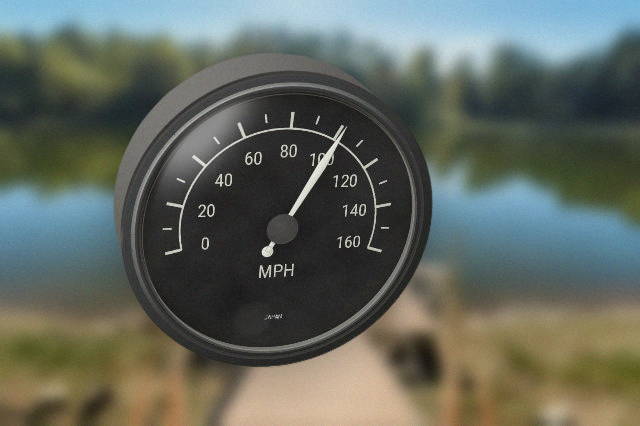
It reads 100
